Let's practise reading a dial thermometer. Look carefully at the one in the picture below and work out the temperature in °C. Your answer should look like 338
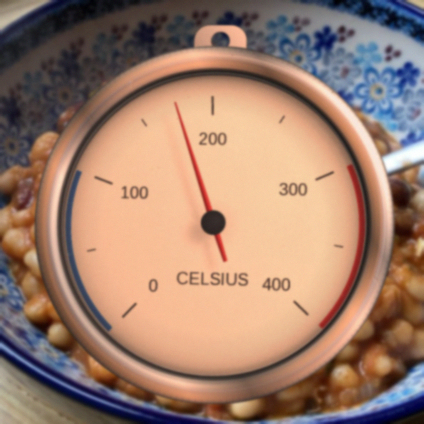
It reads 175
